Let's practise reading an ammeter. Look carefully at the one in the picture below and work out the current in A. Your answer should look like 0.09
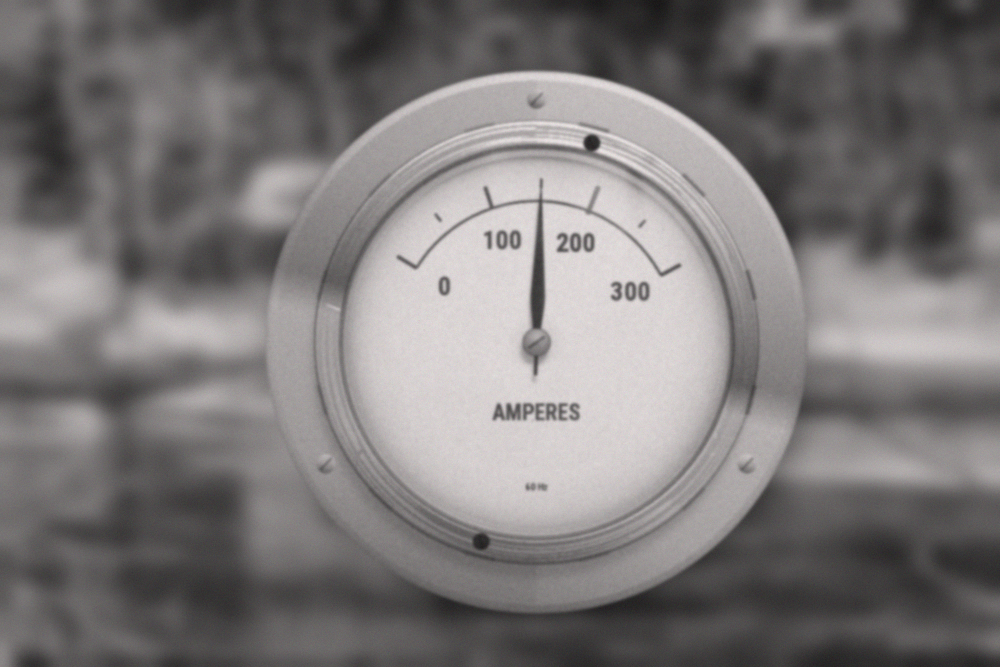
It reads 150
